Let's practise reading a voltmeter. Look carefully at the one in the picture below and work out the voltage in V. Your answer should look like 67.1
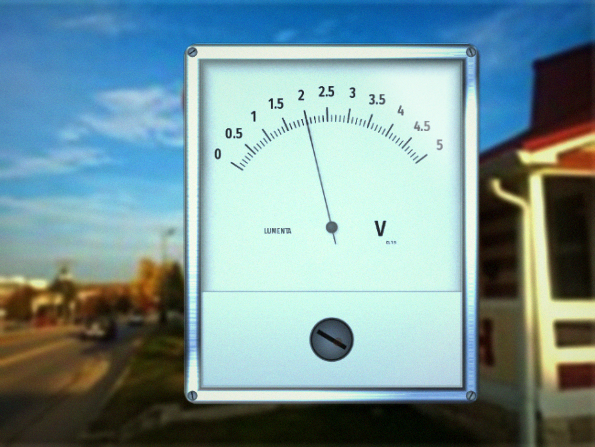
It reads 2
